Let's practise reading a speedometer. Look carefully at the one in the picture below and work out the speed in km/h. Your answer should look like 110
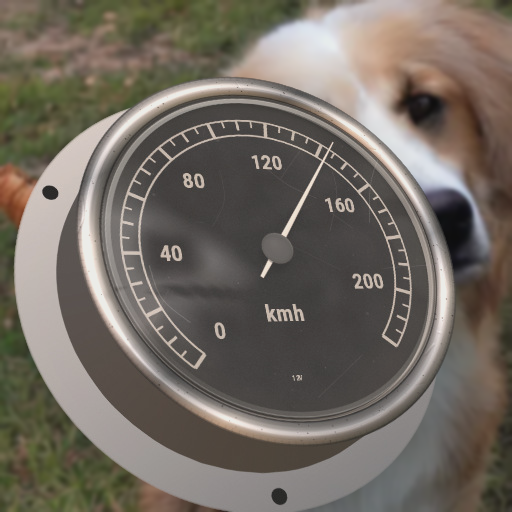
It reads 142.5
